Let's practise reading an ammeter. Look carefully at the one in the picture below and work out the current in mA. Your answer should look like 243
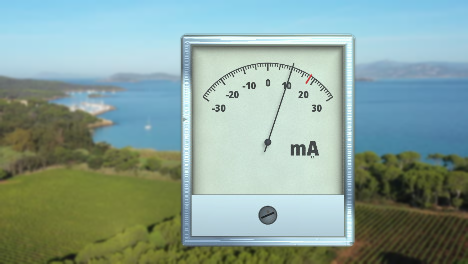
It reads 10
